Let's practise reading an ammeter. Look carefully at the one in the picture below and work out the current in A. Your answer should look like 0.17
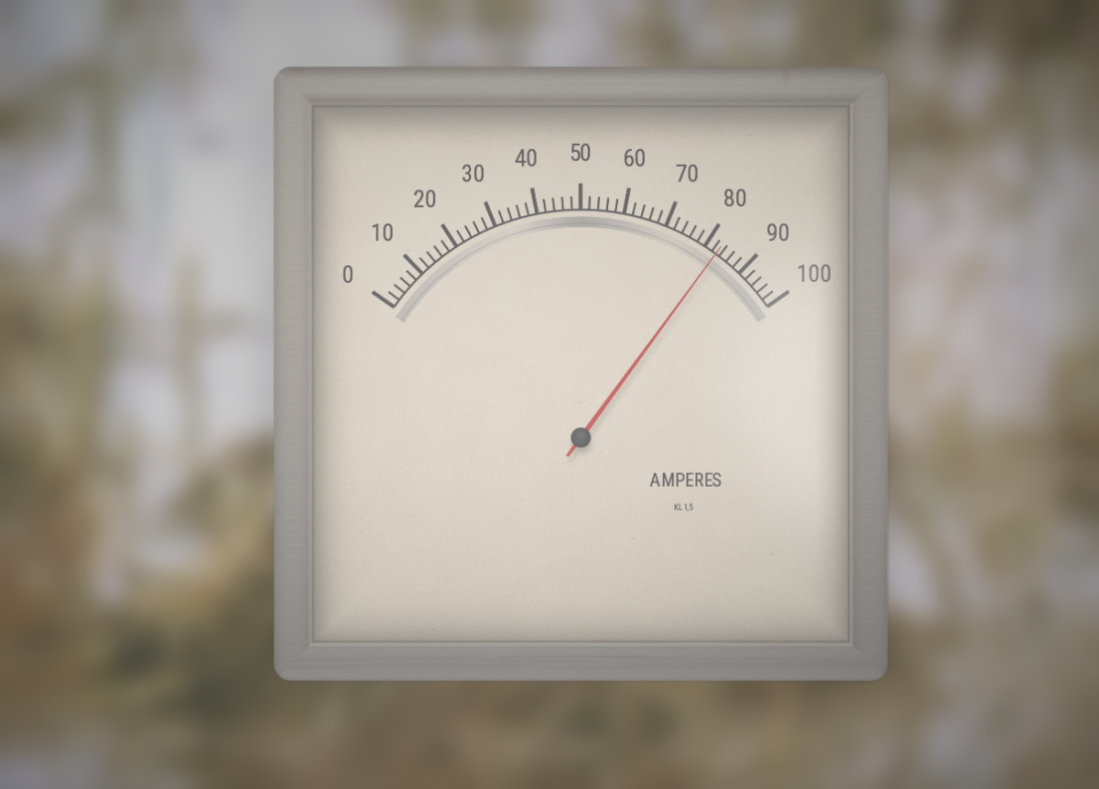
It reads 83
